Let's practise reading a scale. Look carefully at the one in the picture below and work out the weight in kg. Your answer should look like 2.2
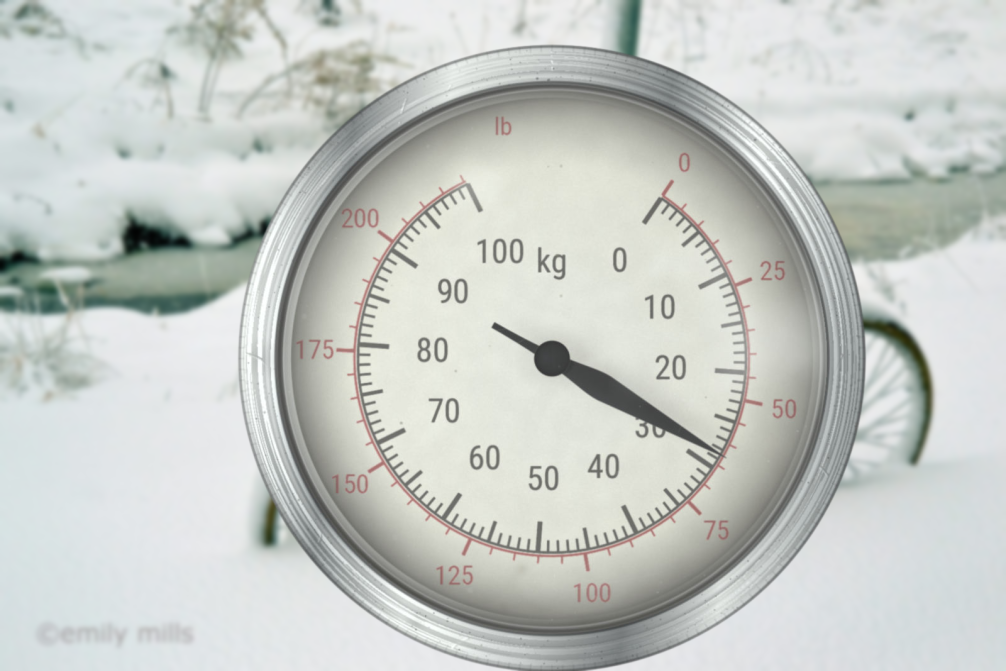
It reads 28.5
